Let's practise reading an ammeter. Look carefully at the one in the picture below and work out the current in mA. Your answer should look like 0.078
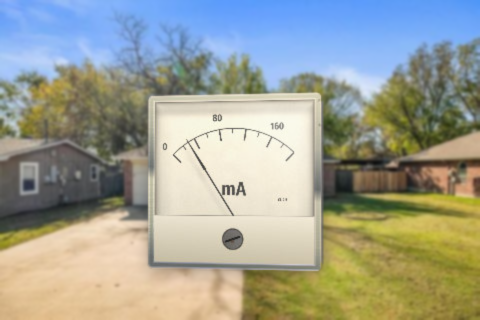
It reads 30
